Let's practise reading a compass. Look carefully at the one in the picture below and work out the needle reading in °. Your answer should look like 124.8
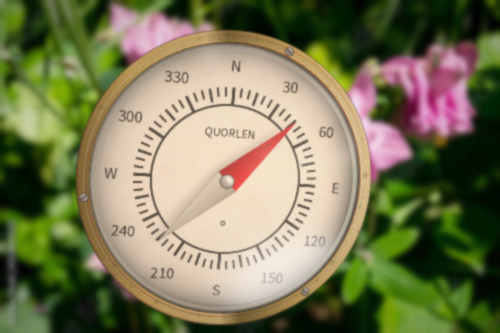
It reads 45
